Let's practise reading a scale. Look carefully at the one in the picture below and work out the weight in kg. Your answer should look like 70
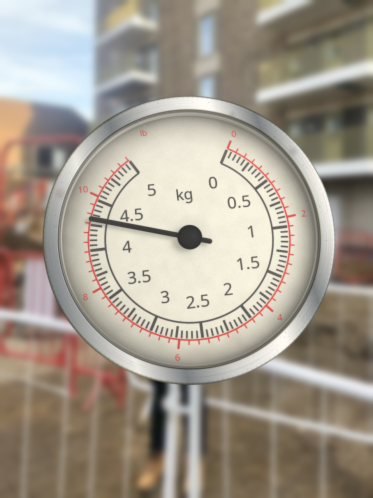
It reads 4.3
